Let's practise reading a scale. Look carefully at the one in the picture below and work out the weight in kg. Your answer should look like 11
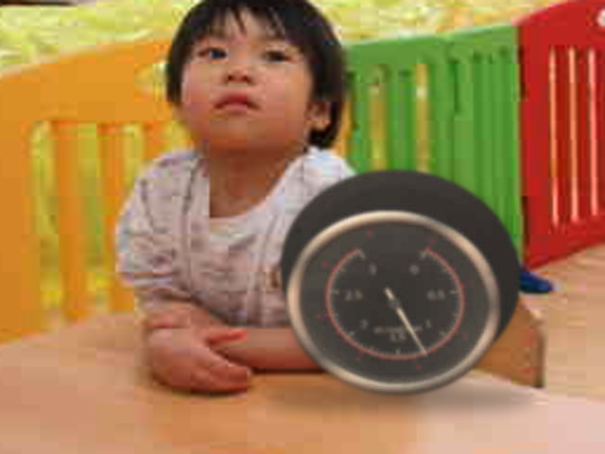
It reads 1.25
